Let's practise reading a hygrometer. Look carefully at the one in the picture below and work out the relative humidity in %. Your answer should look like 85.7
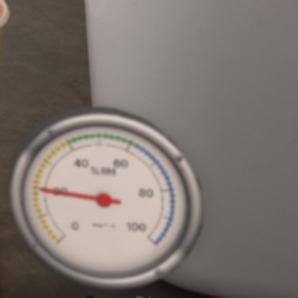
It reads 20
